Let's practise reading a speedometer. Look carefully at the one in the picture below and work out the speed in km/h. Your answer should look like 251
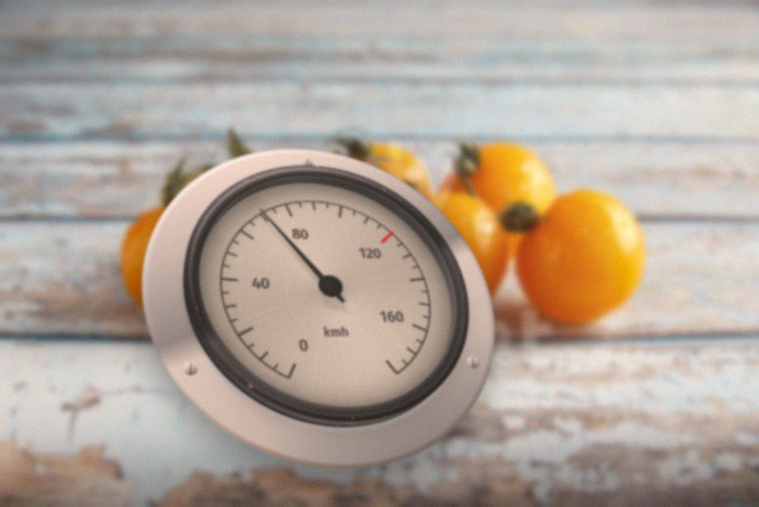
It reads 70
